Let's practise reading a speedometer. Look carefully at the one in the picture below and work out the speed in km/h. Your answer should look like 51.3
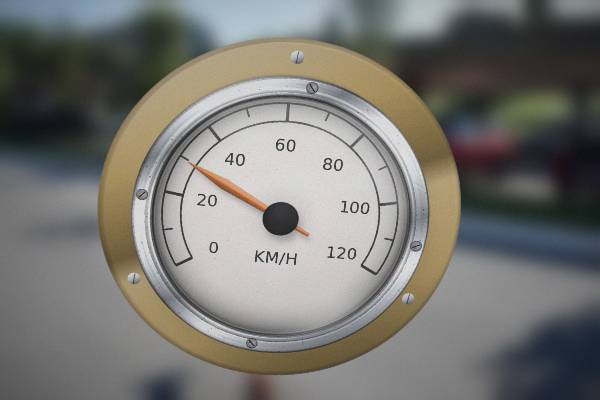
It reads 30
